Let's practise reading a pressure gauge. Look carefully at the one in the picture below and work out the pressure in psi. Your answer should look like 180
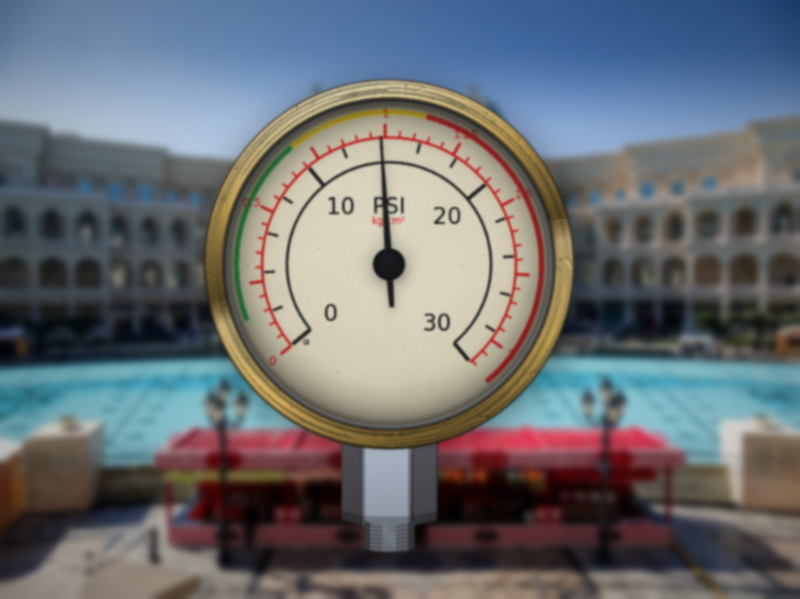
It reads 14
